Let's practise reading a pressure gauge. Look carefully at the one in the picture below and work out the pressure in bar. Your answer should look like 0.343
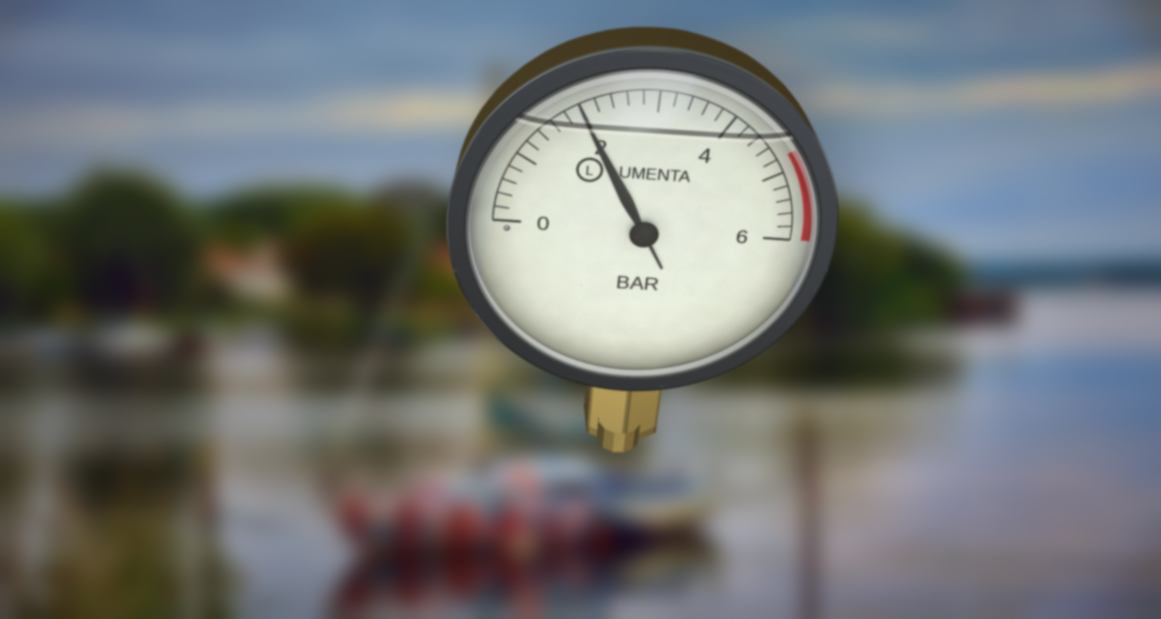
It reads 2
